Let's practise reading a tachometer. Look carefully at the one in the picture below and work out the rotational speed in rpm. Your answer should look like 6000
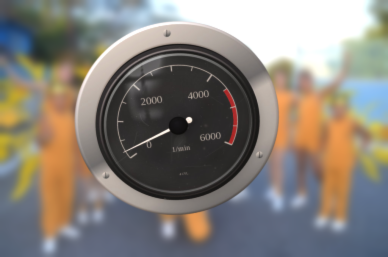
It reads 250
